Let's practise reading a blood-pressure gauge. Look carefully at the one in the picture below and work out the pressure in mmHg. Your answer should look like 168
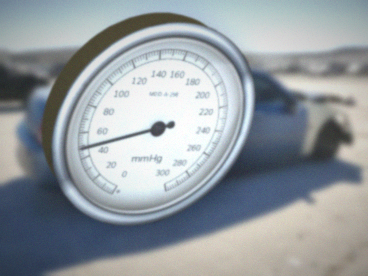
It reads 50
